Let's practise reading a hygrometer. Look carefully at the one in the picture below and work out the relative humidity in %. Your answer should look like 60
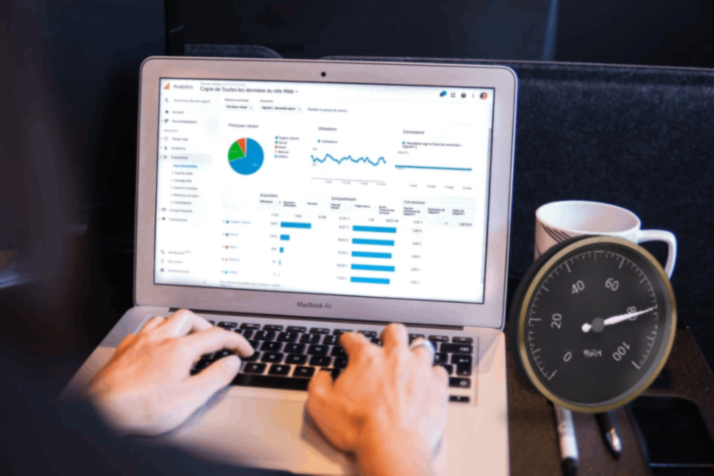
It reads 80
